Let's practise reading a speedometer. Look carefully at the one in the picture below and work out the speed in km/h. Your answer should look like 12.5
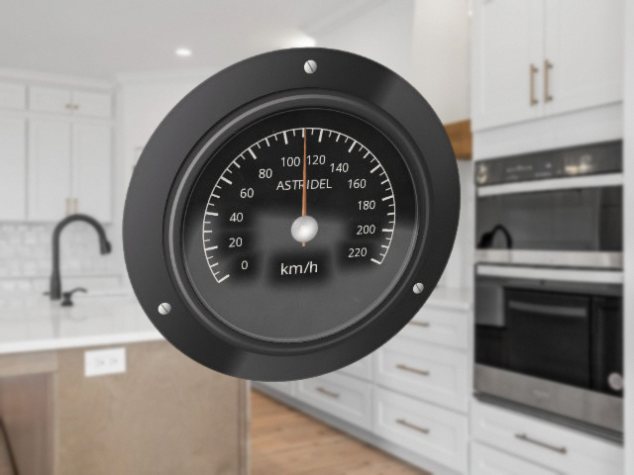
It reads 110
